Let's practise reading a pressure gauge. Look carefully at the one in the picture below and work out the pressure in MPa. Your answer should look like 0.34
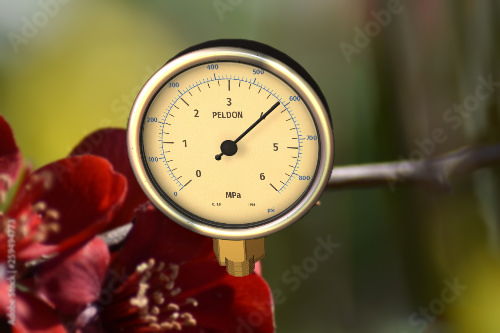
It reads 4
